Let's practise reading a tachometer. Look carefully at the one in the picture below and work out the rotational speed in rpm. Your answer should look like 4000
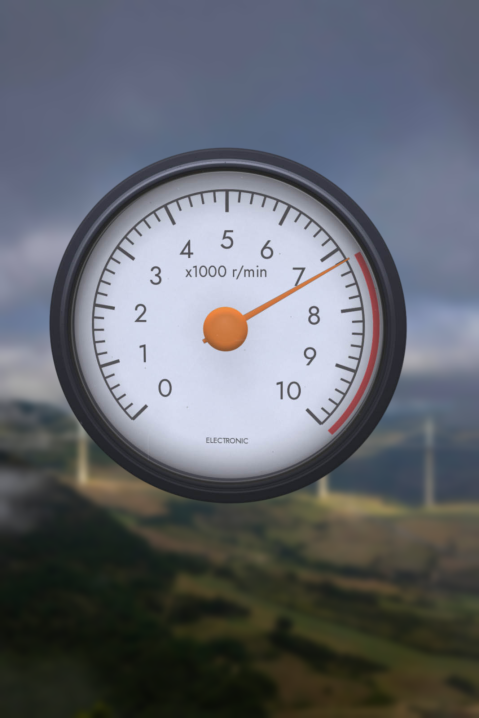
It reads 7200
